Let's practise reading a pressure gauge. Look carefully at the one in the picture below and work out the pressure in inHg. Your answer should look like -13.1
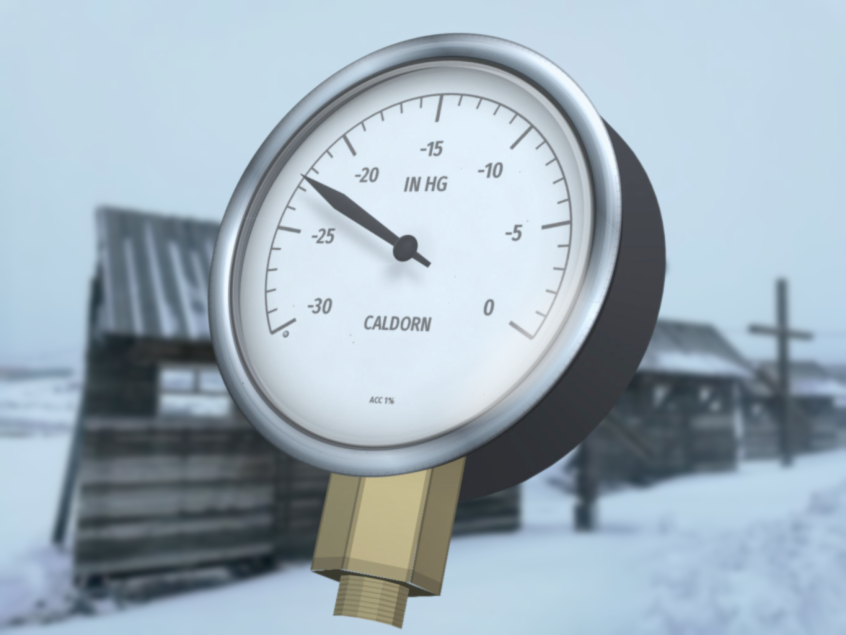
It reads -22.5
